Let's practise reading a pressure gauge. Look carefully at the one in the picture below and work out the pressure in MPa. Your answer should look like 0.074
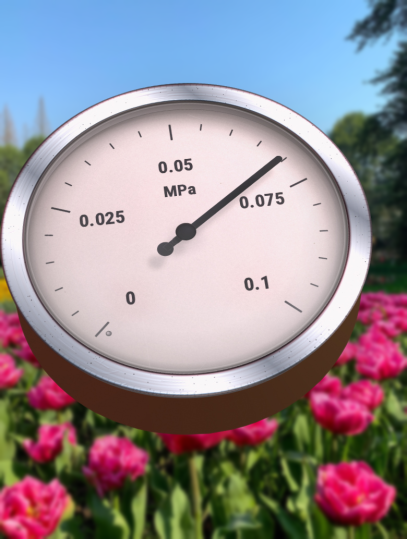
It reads 0.07
